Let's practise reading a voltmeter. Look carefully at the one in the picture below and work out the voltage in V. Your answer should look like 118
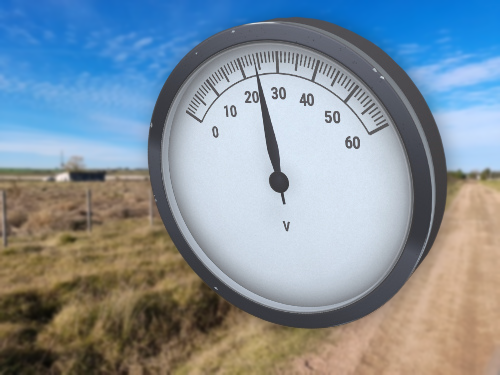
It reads 25
